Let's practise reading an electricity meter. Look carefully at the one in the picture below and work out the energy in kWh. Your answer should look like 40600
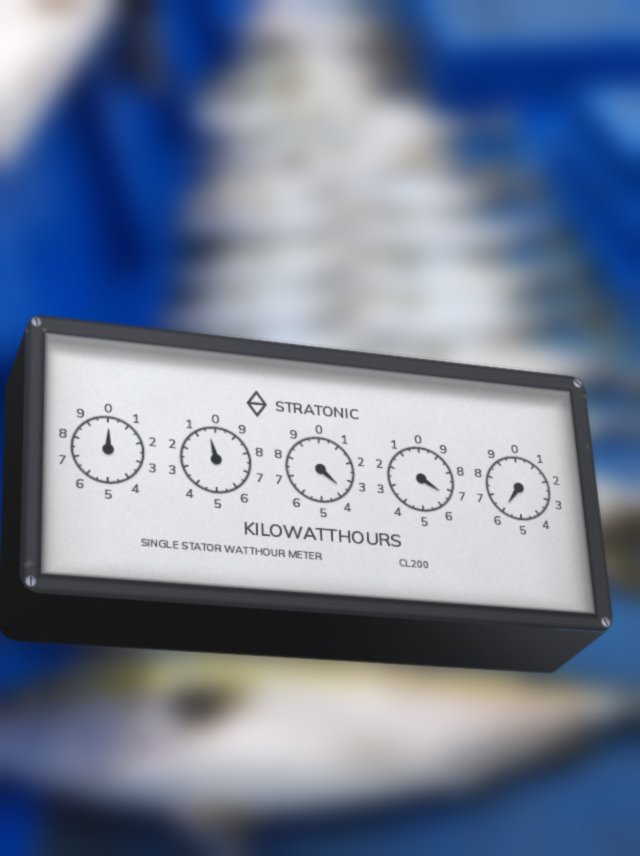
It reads 366
